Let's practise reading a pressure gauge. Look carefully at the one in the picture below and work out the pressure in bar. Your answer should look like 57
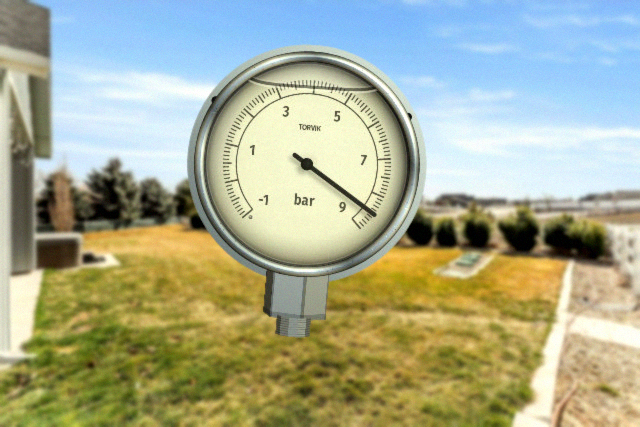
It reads 8.5
